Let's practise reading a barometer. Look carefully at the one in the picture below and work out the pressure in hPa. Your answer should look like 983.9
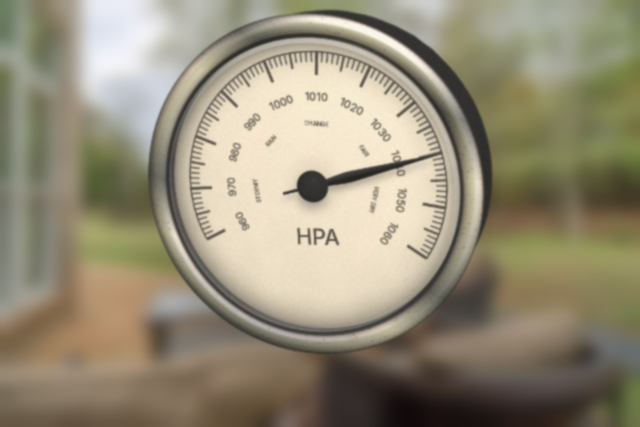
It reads 1040
